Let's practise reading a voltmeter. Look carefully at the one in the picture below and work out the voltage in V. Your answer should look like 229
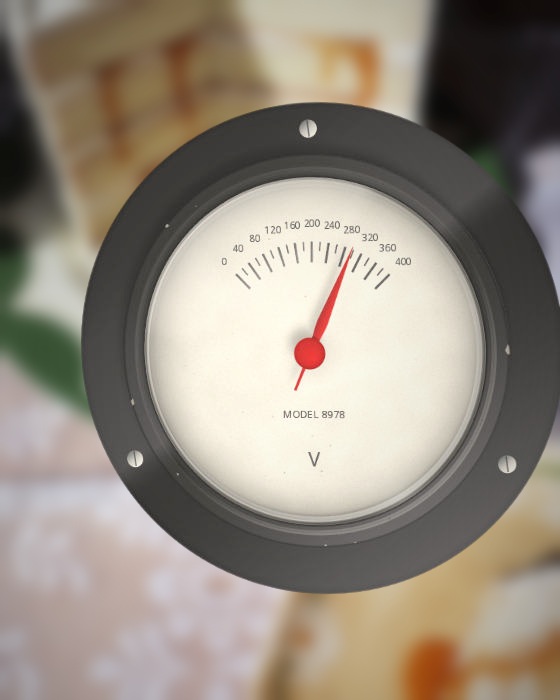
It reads 300
